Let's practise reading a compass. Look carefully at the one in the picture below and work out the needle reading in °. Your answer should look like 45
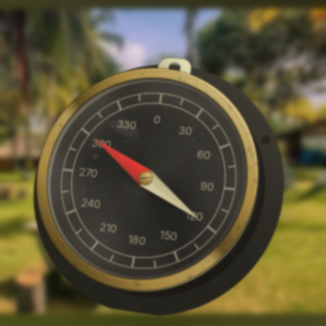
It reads 300
